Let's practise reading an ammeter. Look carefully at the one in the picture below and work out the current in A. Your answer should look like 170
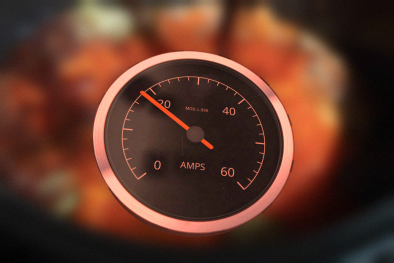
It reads 18
